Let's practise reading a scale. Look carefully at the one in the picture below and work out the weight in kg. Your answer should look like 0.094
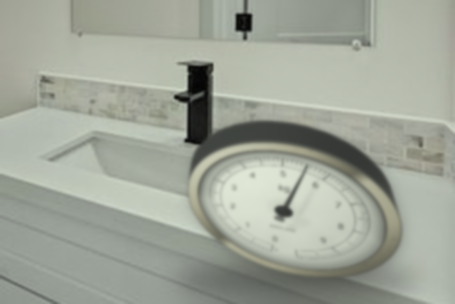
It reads 5.5
